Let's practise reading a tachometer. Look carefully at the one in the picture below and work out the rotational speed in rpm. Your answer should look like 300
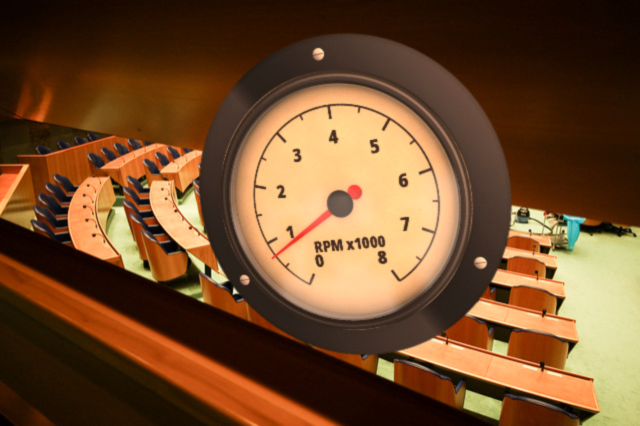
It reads 750
